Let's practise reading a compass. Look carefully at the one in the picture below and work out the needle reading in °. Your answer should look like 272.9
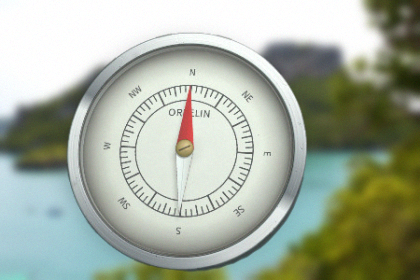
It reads 0
